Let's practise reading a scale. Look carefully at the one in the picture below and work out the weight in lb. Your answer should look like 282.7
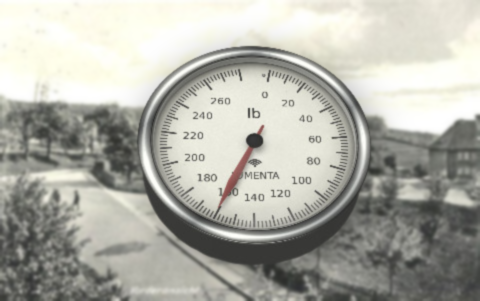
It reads 160
